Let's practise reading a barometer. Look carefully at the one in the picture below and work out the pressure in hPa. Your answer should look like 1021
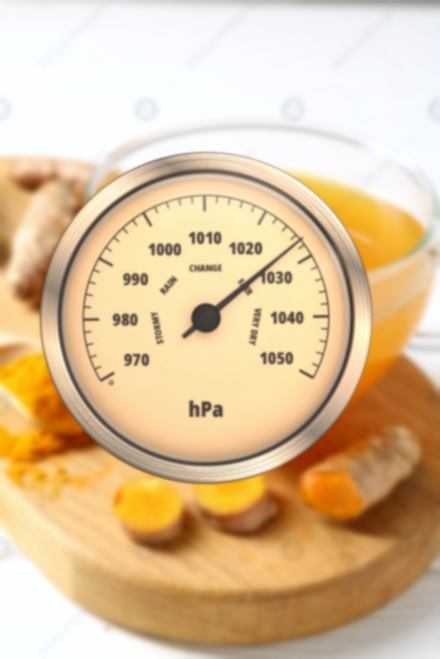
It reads 1027
